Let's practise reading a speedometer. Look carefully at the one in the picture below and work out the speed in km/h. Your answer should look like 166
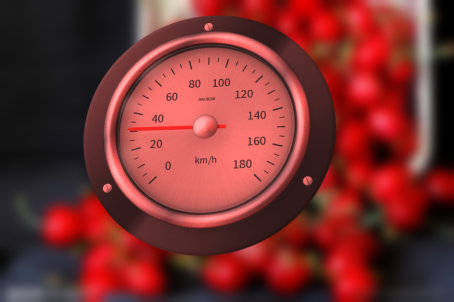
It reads 30
